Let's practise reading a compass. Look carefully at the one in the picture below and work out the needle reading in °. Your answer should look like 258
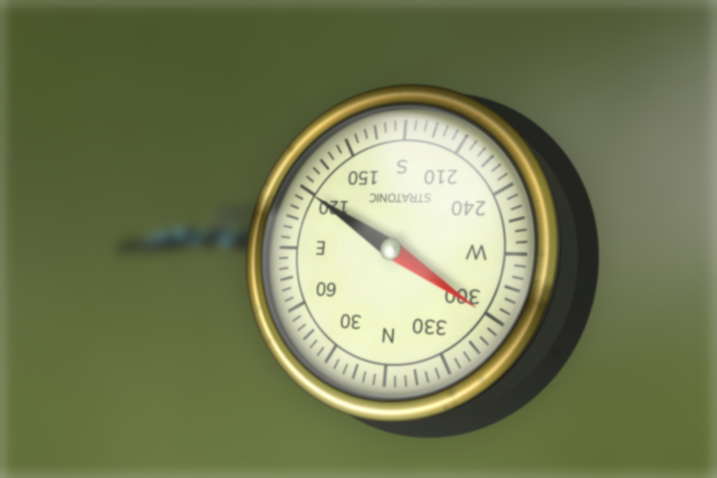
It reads 300
